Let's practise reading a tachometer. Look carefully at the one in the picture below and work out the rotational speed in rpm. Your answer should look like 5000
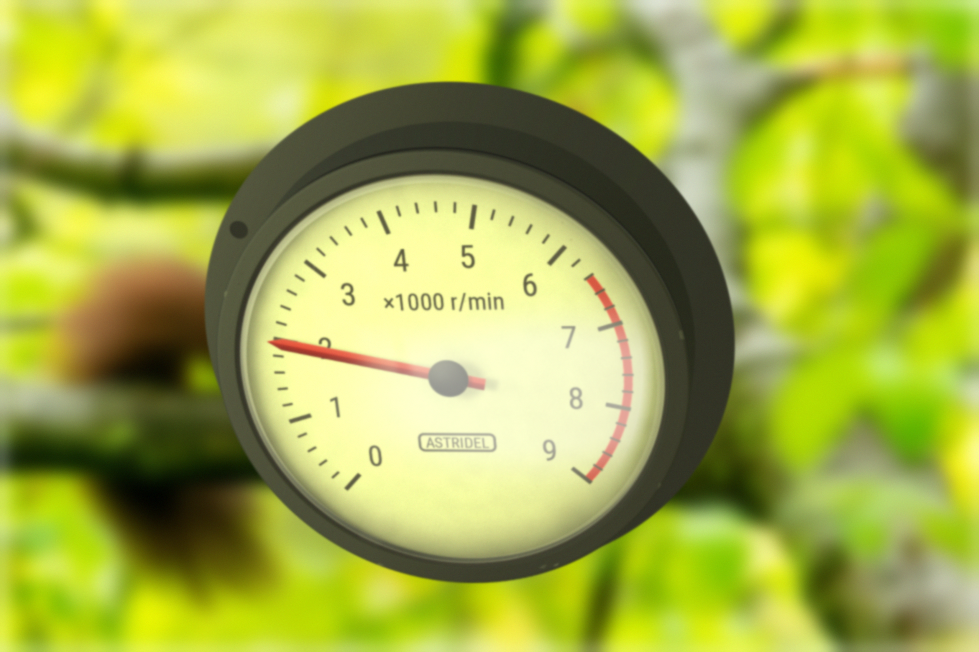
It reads 2000
